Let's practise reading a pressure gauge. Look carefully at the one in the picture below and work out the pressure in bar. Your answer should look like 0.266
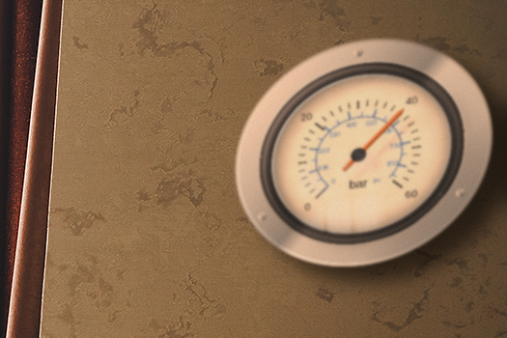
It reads 40
